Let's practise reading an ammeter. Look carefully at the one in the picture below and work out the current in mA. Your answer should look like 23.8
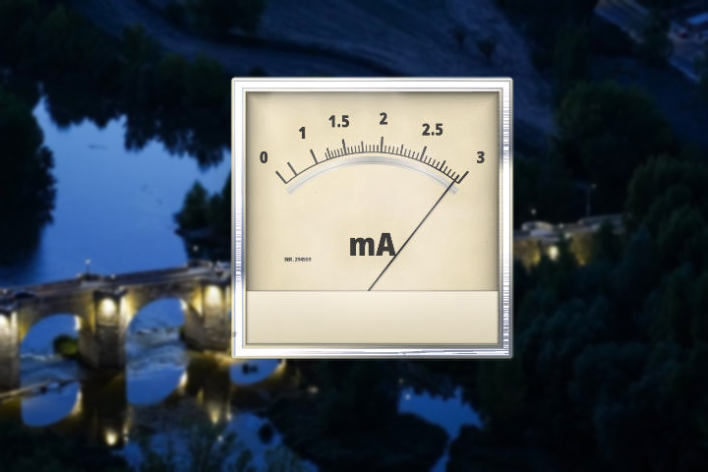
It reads 2.95
